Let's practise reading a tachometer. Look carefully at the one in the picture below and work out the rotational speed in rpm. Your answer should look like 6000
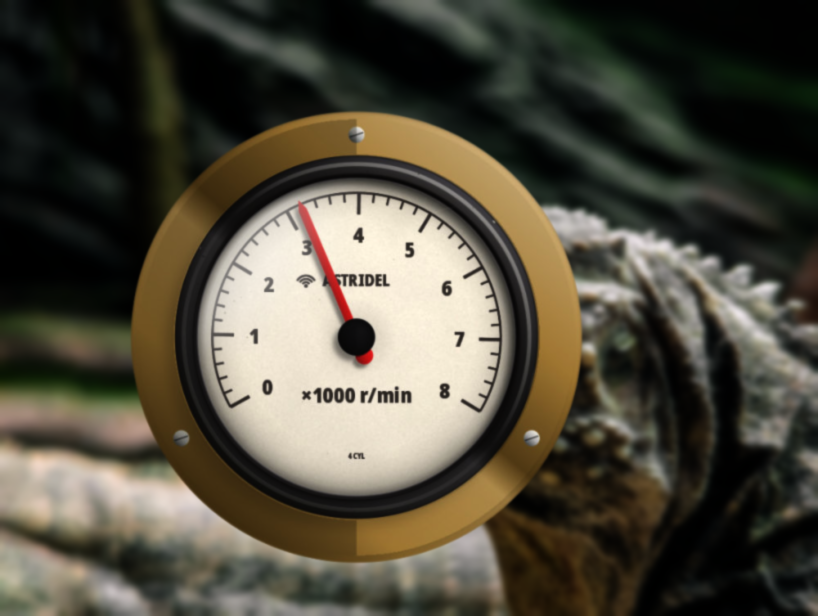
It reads 3200
